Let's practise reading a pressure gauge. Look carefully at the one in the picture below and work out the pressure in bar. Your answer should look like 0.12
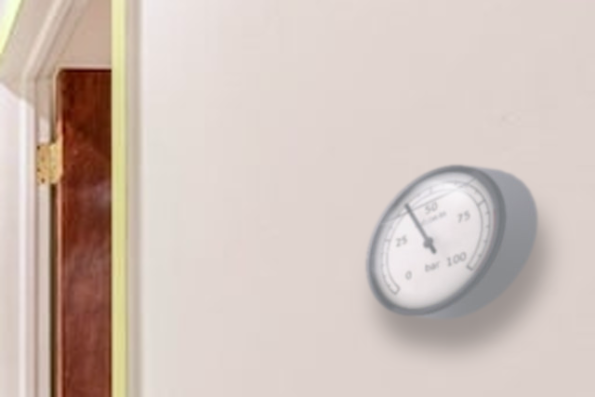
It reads 40
